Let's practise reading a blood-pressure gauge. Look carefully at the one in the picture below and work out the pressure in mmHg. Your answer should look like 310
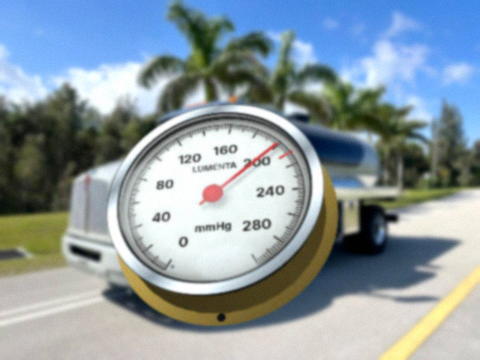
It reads 200
